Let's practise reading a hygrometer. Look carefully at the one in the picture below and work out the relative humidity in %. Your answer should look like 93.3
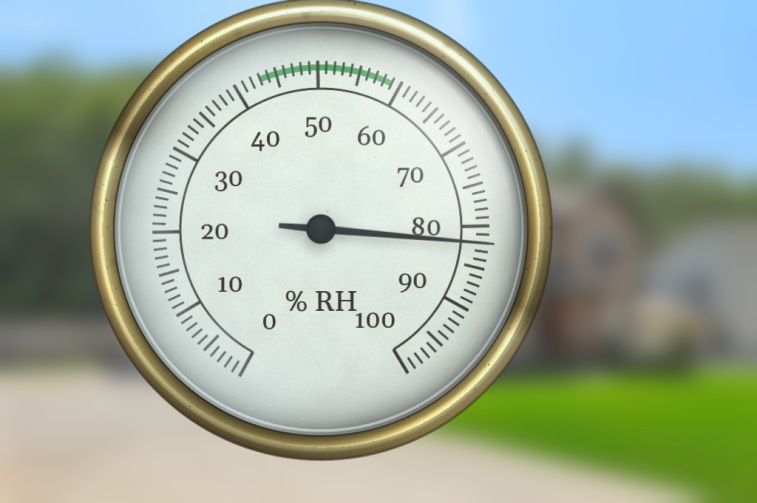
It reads 82
